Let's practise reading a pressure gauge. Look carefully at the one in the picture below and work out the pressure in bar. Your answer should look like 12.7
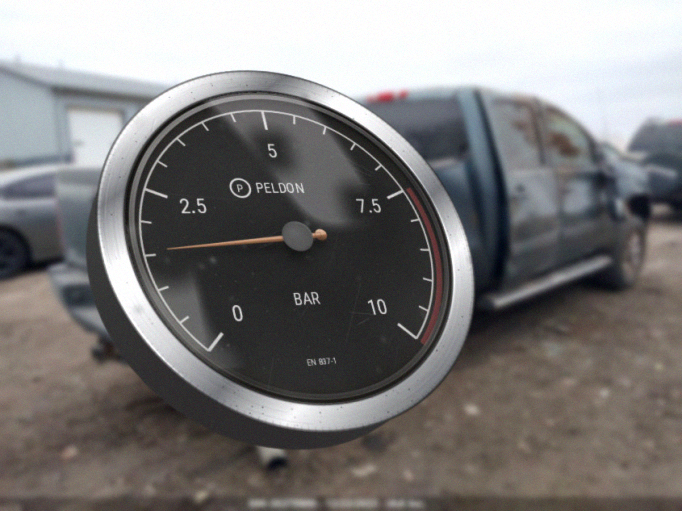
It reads 1.5
